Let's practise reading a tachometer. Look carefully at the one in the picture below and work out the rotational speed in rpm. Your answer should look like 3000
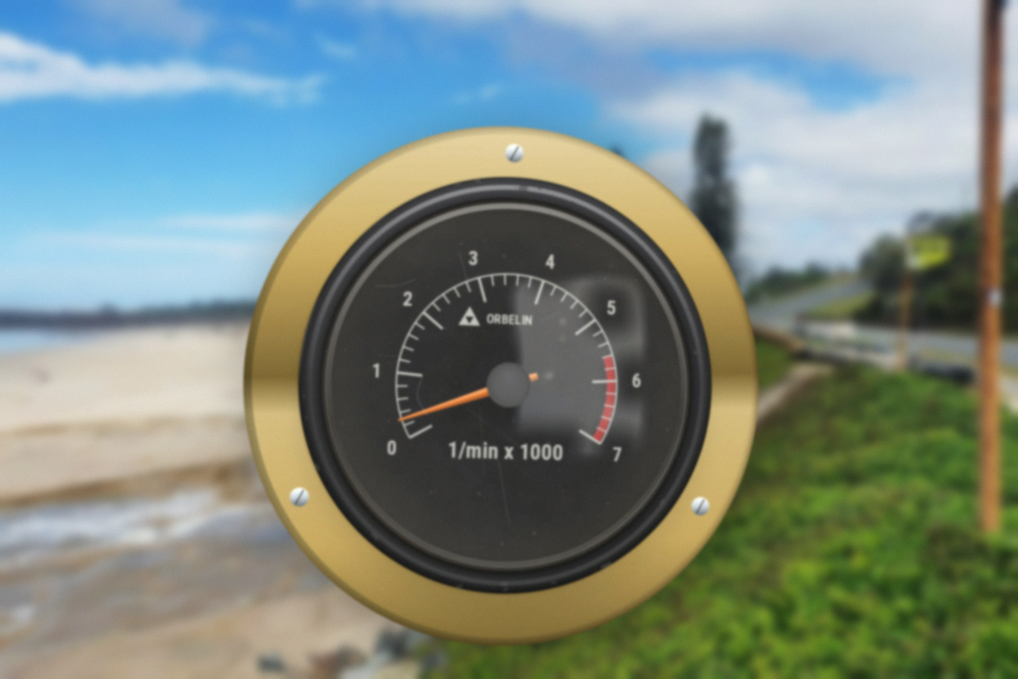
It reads 300
